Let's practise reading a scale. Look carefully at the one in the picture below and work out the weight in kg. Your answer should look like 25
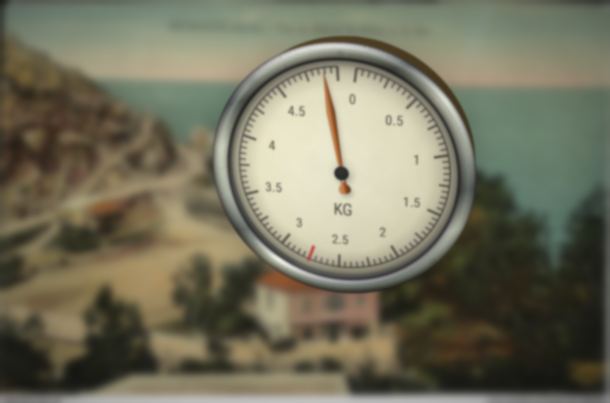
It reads 4.9
